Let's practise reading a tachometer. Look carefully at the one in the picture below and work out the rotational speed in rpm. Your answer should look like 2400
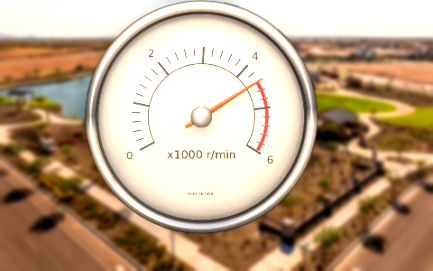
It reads 4400
